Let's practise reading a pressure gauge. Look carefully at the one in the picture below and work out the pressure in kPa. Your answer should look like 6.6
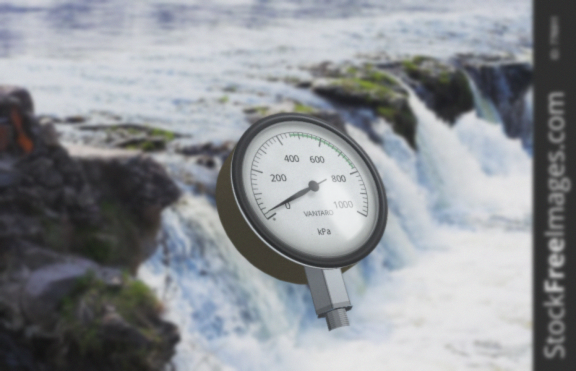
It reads 20
